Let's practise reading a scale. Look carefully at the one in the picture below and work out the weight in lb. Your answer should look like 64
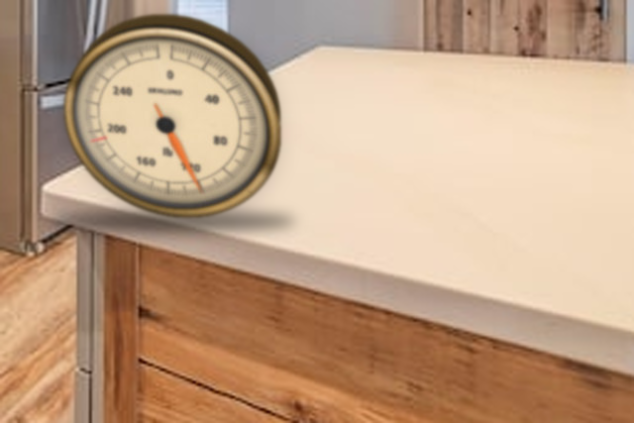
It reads 120
